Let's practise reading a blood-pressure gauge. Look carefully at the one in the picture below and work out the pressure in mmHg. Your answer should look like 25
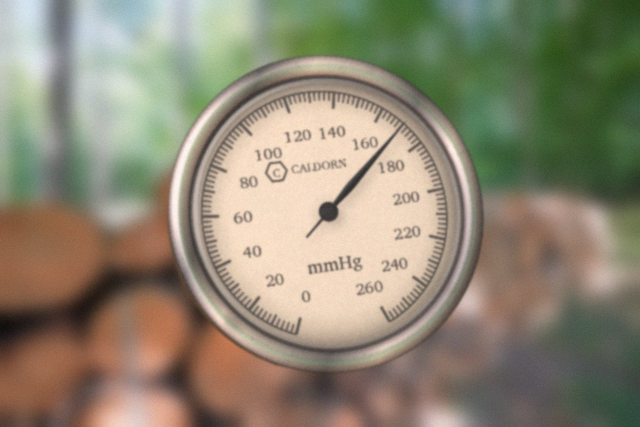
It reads 170
